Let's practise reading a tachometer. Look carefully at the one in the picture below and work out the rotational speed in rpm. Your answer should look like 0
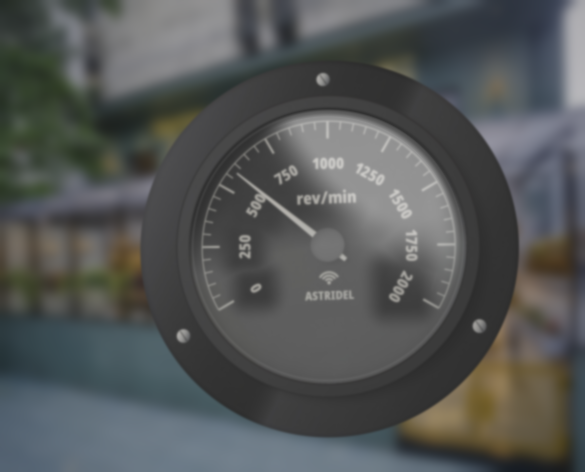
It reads 575
